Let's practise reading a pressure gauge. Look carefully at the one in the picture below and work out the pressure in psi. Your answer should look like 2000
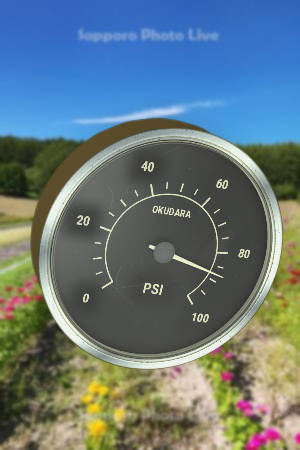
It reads 87.5
